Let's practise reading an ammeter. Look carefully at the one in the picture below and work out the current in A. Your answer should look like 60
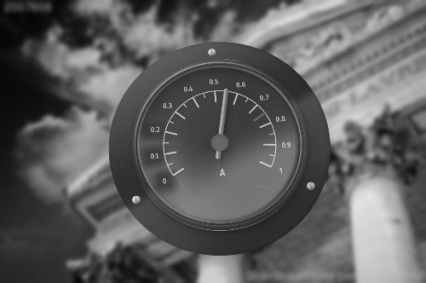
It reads 0.55
